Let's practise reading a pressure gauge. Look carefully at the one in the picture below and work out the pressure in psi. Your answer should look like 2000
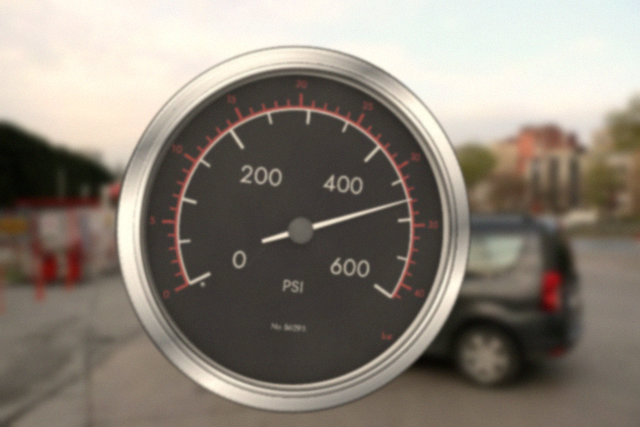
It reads 475
